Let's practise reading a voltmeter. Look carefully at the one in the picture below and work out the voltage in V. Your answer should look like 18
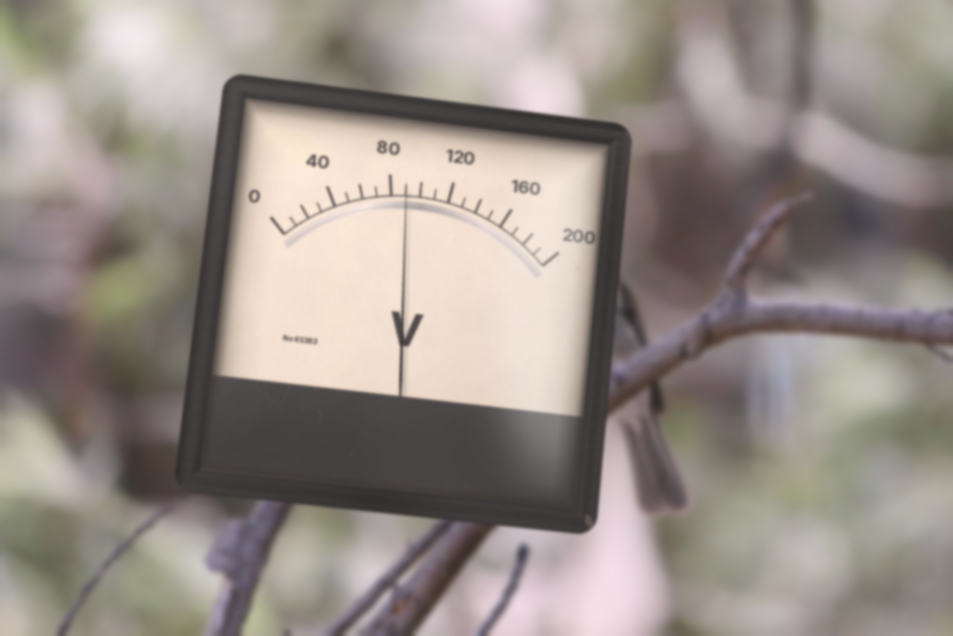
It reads 90
